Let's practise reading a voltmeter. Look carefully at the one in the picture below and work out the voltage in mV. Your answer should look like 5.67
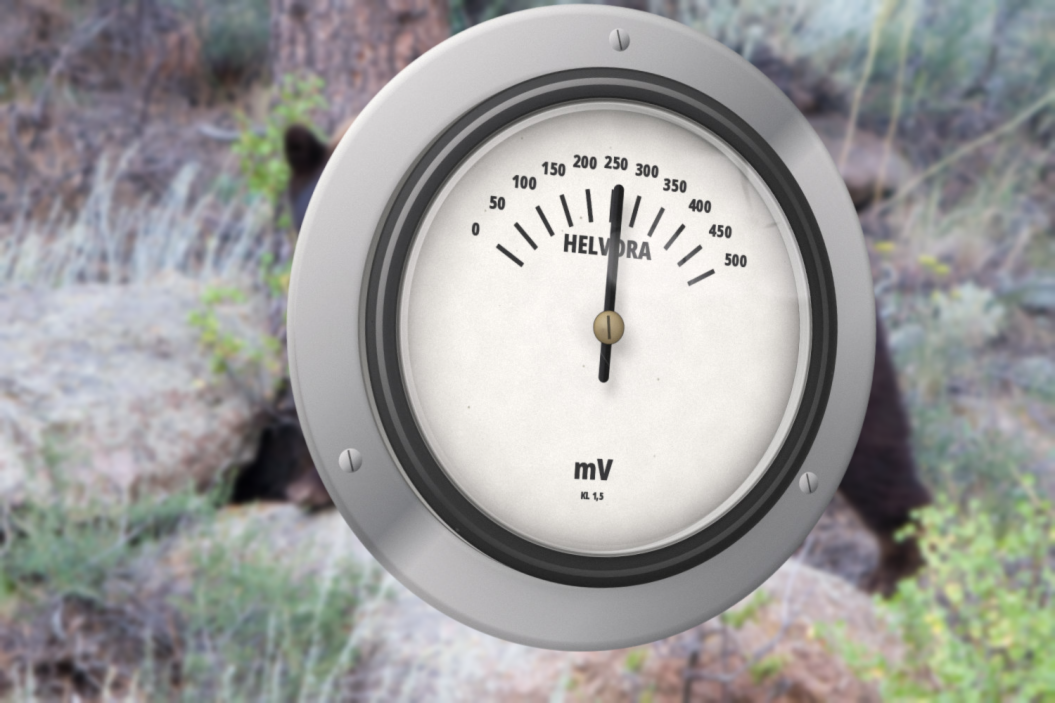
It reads 250
